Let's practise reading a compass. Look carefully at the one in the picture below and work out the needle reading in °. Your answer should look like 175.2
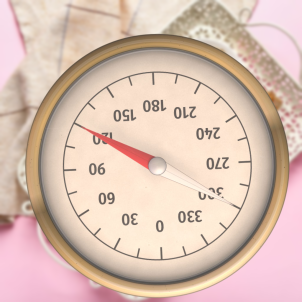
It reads 120
